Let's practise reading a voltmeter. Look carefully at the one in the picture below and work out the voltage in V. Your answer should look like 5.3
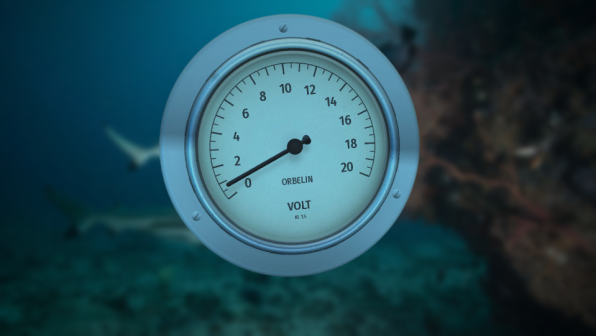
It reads 0.75
